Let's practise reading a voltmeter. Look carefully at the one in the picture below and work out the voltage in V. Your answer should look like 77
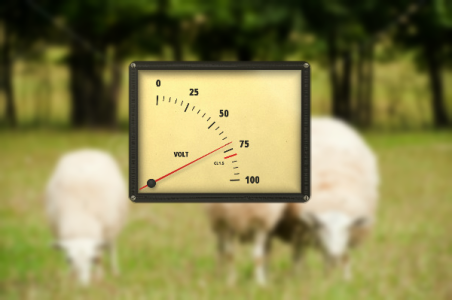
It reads 70
